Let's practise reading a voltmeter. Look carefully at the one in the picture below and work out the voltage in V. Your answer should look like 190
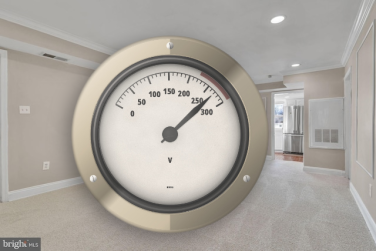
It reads 270
